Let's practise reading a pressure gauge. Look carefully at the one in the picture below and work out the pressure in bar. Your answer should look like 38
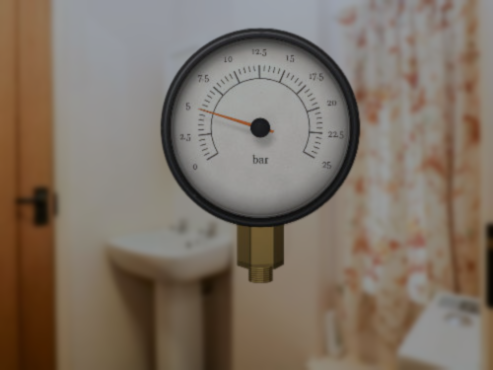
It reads 5
